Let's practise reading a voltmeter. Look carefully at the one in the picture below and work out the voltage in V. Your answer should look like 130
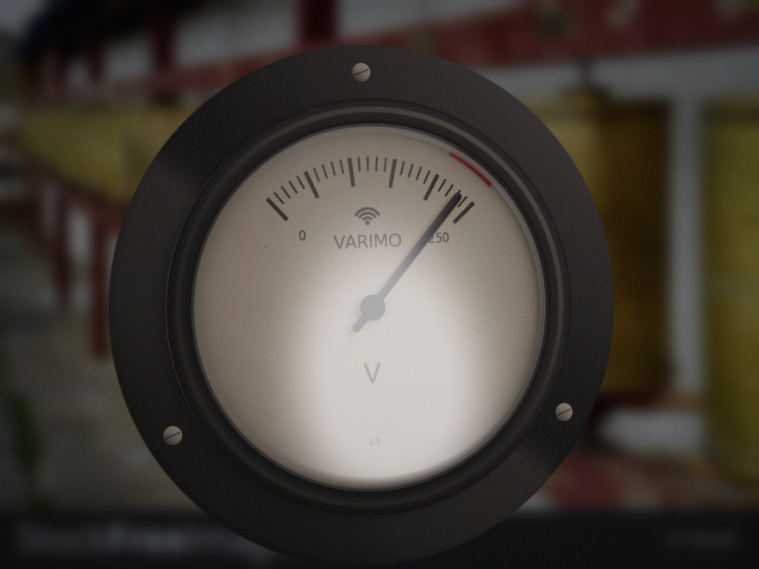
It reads 230
